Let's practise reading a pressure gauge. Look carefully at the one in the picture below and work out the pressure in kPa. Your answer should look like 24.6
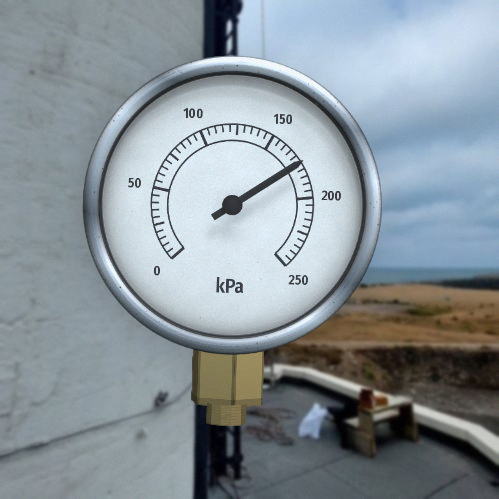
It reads 175
